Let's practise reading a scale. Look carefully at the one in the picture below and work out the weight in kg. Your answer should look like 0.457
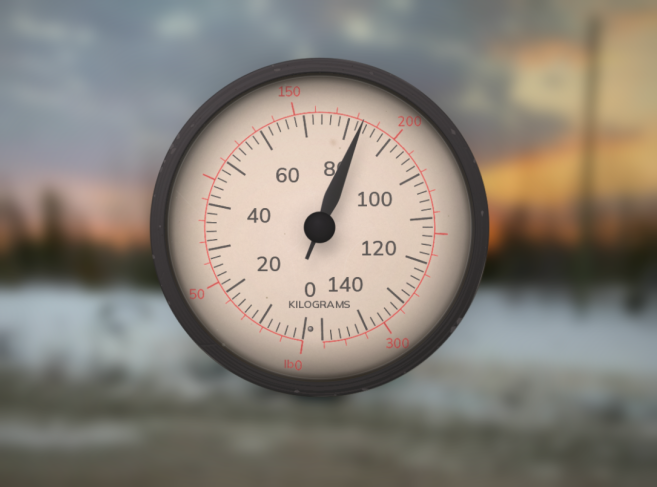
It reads 83
